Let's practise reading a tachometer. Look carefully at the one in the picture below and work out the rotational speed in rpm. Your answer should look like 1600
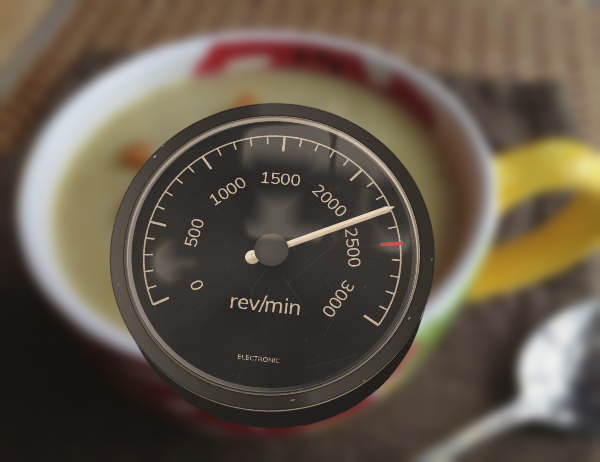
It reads 2300
